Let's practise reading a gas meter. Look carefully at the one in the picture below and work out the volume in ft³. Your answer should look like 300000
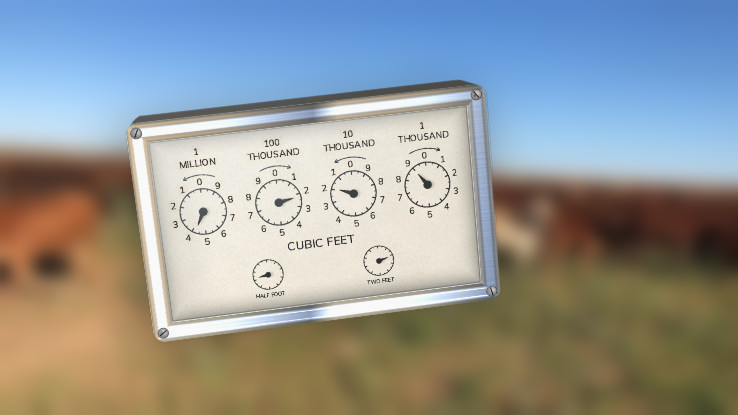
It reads 421900
